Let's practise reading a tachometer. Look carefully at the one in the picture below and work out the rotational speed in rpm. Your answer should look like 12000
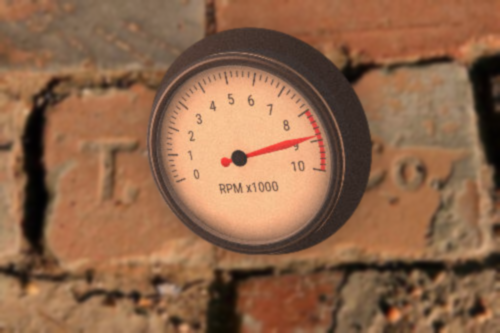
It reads 8800
